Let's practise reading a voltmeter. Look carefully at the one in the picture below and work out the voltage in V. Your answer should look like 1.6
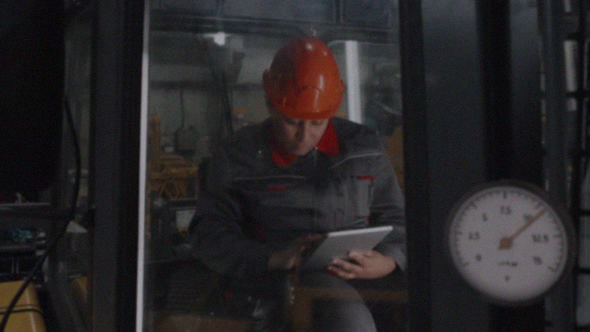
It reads 10.5
